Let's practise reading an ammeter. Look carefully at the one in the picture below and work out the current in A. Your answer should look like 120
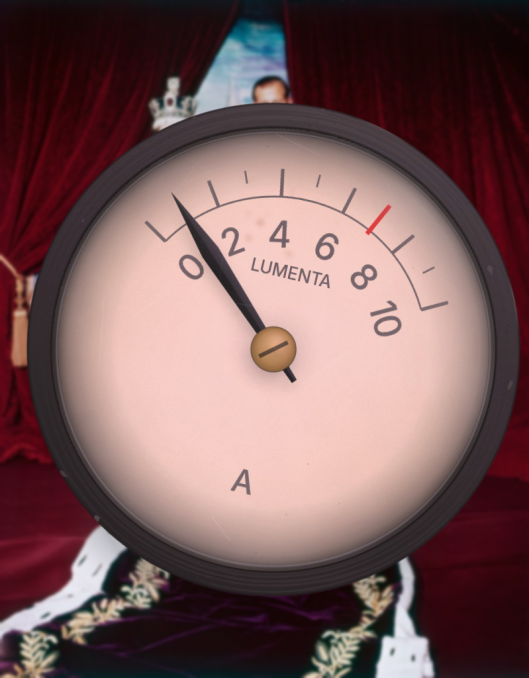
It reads 1
